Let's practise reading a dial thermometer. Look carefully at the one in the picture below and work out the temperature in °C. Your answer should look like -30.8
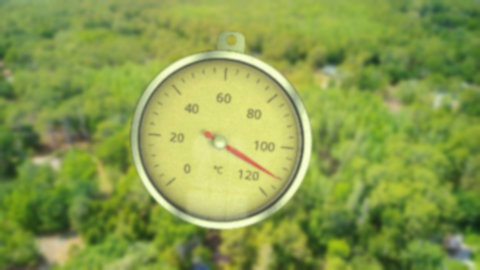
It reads 112
